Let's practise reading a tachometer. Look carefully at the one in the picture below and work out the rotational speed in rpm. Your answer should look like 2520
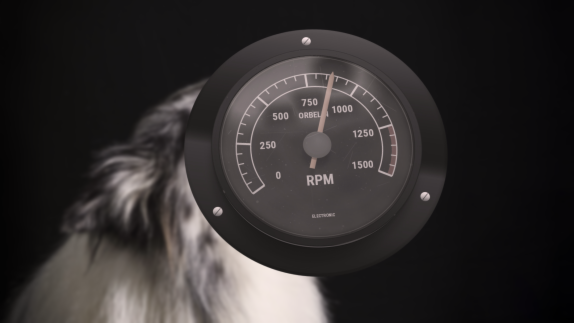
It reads 875
